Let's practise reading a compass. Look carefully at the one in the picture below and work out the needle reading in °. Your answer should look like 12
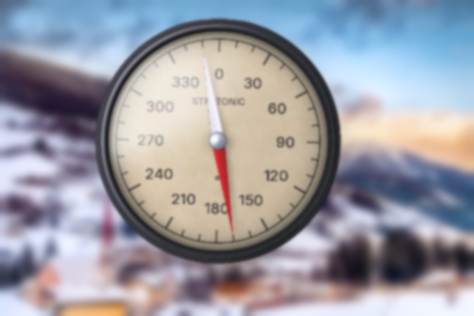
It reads 170
